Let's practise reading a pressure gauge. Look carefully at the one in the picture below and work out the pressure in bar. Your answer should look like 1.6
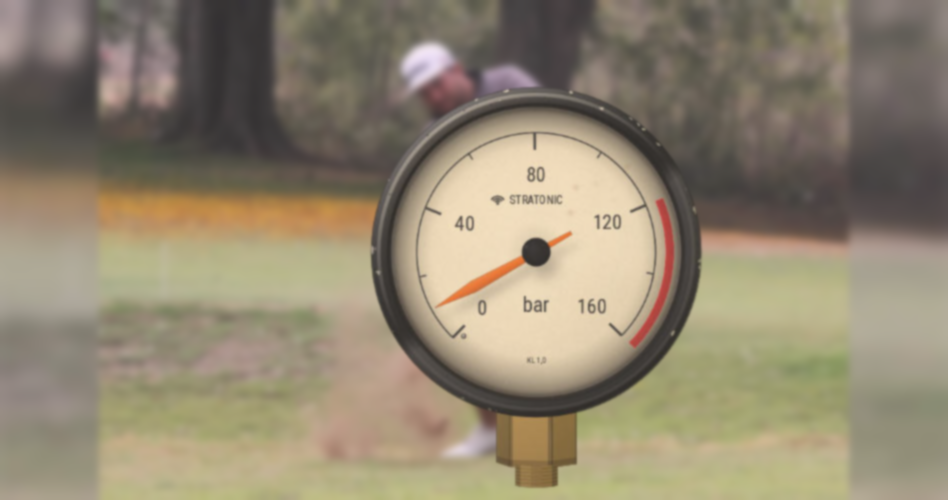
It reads 10
